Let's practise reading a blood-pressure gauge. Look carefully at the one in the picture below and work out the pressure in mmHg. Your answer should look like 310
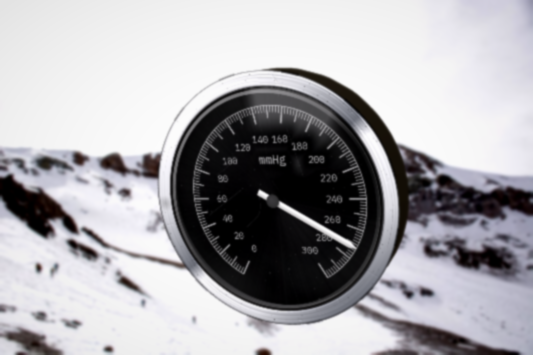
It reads 270
